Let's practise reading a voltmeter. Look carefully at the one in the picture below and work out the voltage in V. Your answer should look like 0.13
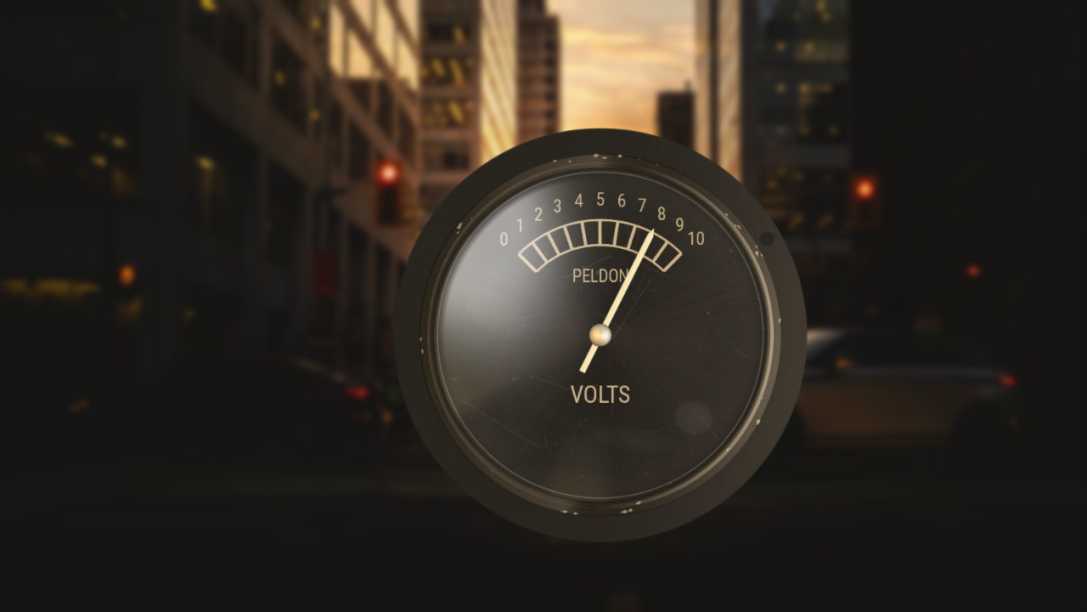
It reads 8
